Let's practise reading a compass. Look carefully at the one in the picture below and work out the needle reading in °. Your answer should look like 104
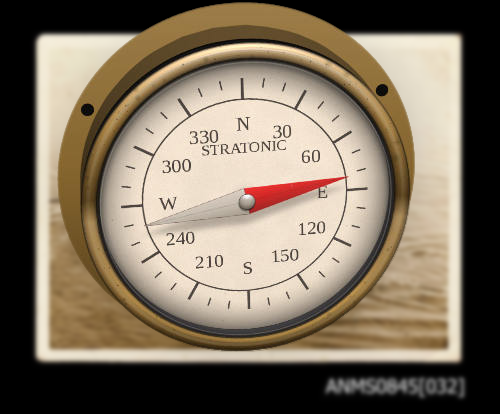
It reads 80
